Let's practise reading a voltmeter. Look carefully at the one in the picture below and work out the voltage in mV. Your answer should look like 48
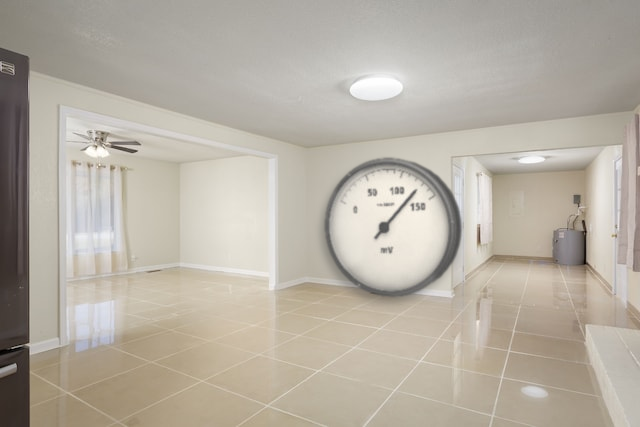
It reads 130
